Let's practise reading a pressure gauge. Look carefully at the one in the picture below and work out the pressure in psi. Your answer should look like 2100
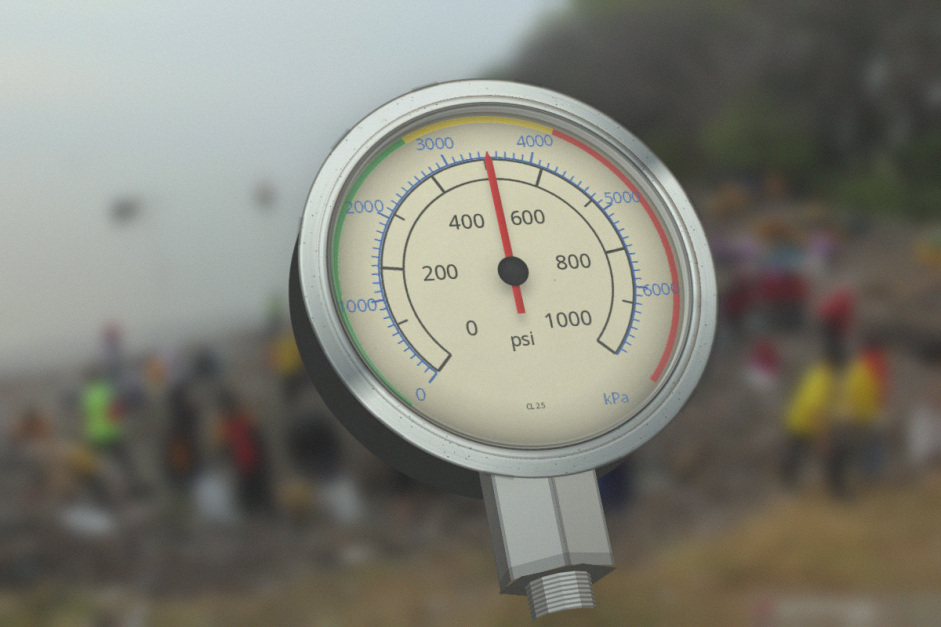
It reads 500
